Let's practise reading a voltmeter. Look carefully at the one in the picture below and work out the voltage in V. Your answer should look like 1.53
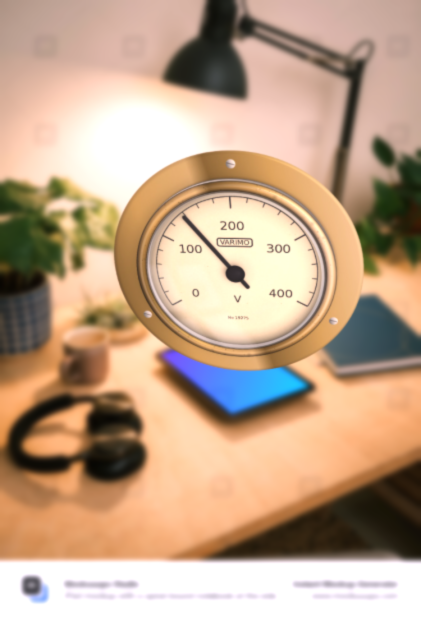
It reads 140
